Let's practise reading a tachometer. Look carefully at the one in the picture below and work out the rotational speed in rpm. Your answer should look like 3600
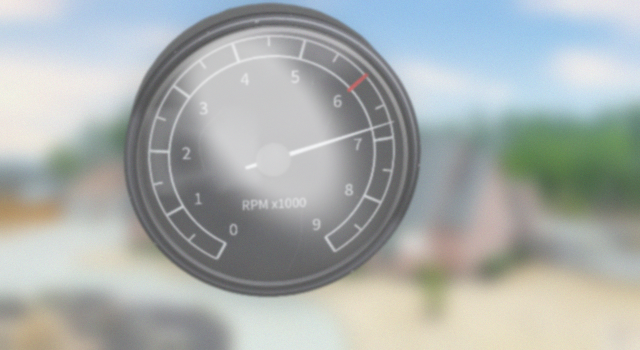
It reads 6750
